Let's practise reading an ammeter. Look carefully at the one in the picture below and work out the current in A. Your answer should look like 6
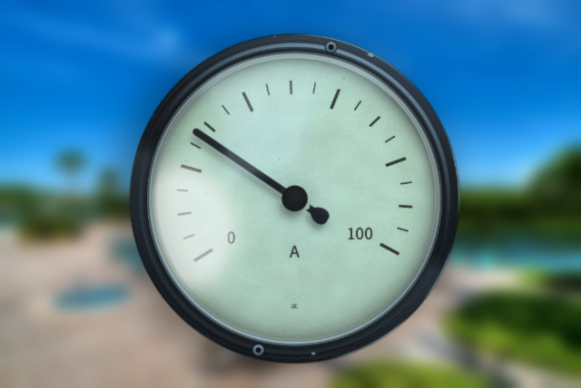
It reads 27.5
